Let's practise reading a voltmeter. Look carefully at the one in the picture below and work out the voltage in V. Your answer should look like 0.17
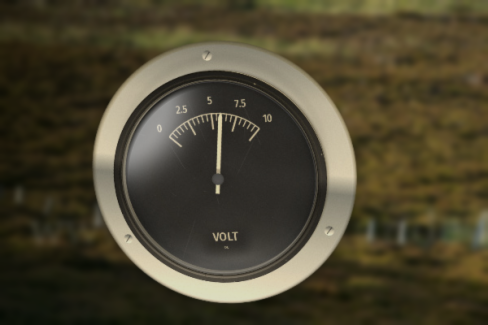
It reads 6
